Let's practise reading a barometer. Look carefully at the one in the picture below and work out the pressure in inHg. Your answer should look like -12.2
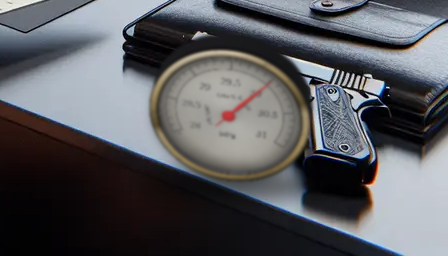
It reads 30
